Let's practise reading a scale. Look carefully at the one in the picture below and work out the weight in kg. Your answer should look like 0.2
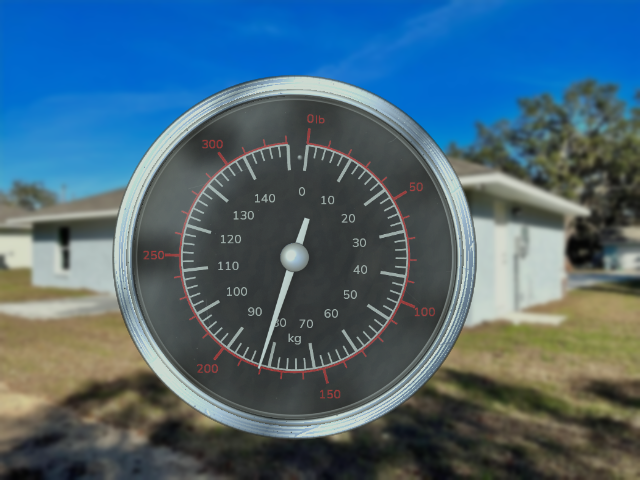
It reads 82
